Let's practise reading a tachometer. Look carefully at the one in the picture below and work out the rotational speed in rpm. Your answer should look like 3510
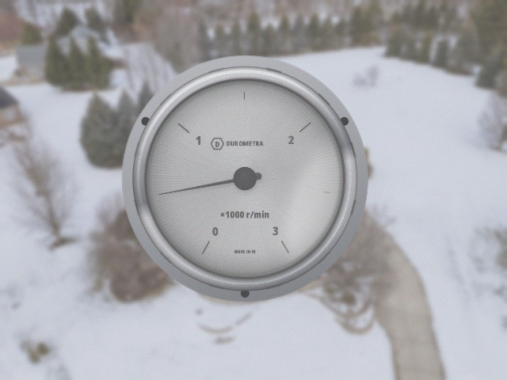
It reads 500
